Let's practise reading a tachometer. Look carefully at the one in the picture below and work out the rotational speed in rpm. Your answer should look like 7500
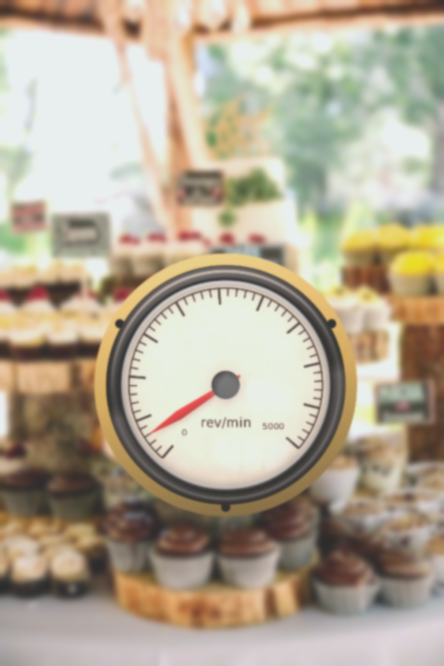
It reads 300
